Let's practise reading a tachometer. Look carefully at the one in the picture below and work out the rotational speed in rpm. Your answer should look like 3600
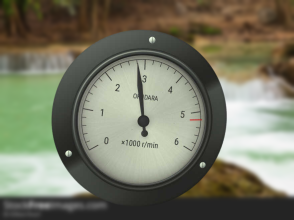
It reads 2800
